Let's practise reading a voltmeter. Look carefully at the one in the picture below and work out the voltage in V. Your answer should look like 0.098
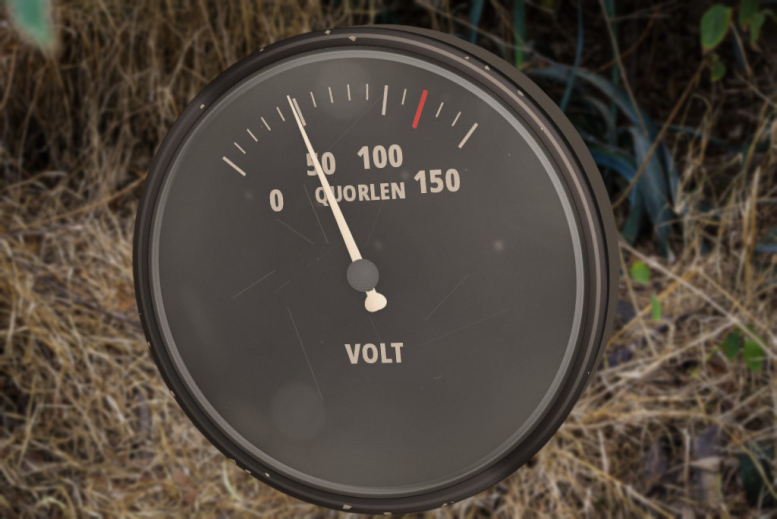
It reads 50
